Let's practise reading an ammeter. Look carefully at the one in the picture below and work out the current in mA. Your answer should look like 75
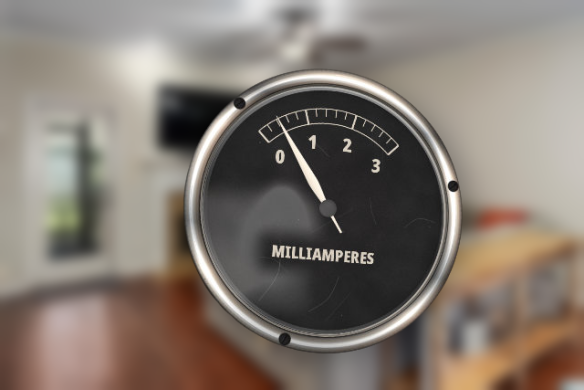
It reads 0.4
